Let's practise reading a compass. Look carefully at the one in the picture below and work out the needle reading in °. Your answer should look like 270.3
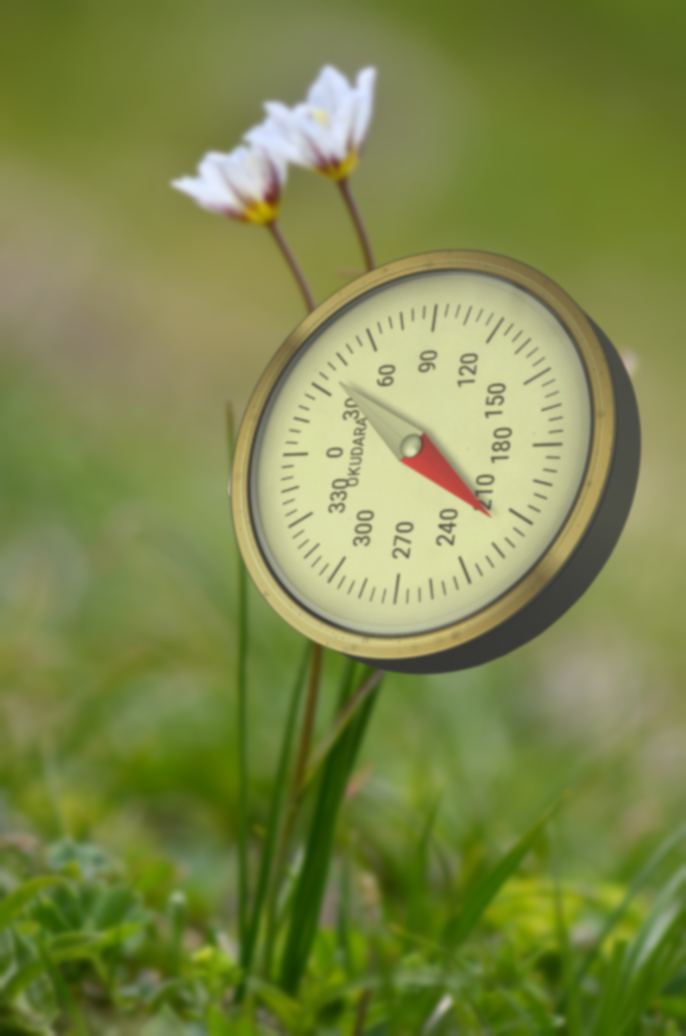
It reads 217.5
